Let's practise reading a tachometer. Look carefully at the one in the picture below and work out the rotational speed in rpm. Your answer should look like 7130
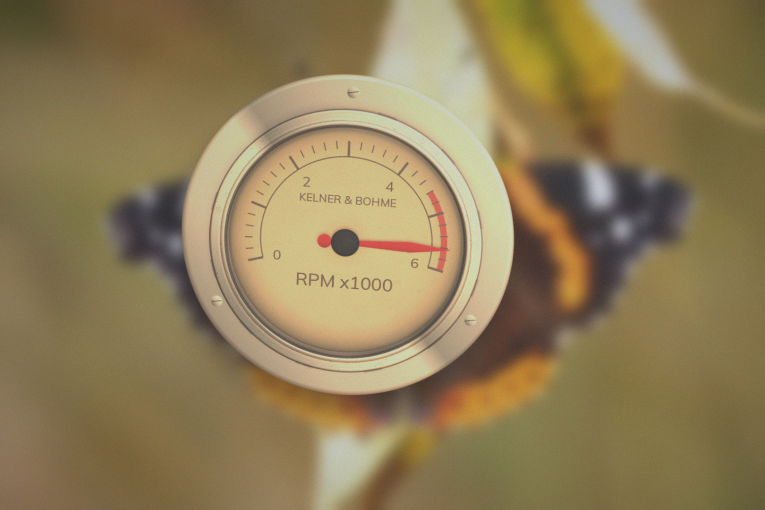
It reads 5600
